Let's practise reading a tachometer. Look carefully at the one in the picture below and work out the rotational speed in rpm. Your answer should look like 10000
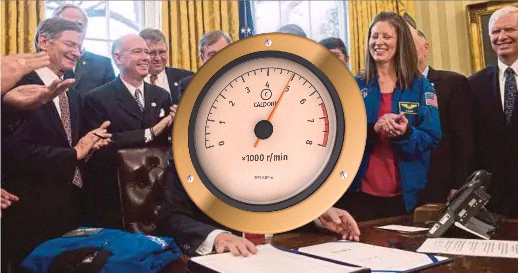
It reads 5000
